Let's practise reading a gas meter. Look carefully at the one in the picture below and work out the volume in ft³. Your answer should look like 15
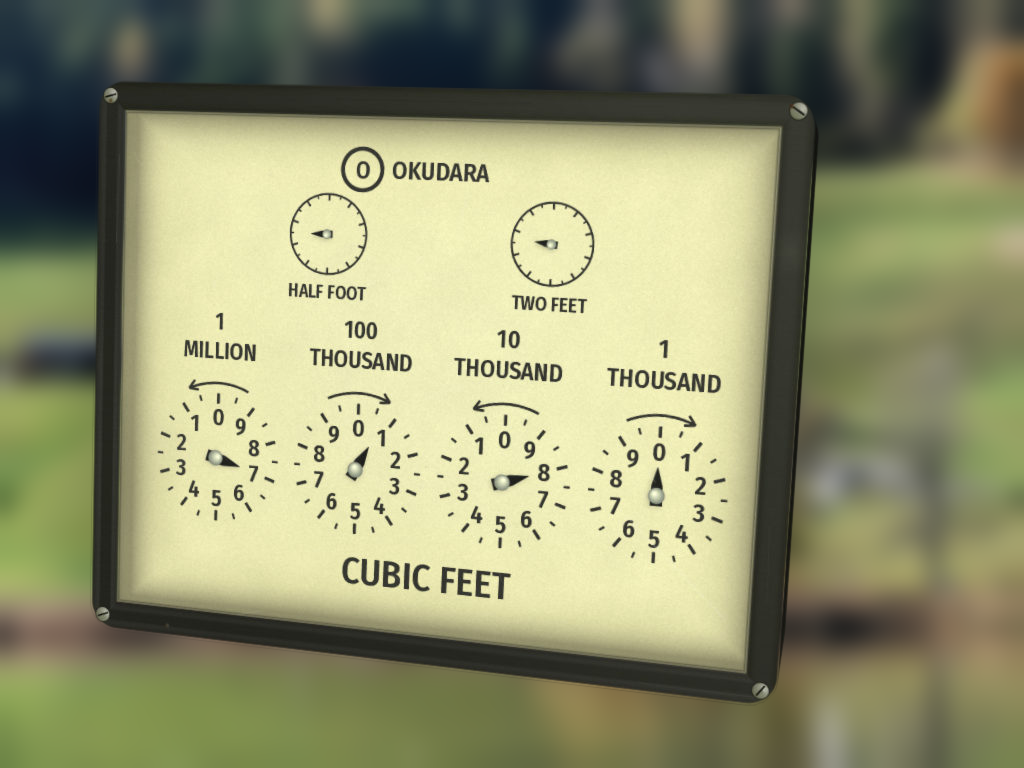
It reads 708000
